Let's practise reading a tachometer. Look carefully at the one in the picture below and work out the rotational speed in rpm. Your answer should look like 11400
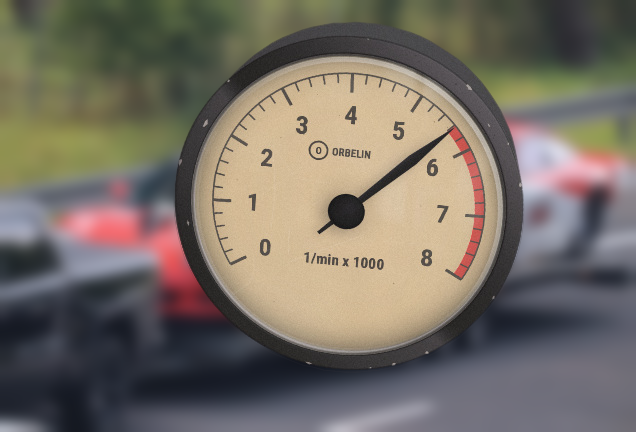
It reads 5600
